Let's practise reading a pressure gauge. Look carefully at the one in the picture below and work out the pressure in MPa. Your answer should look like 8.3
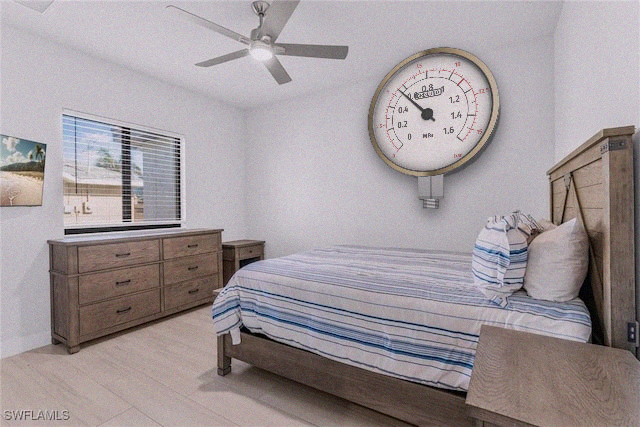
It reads 0.55
